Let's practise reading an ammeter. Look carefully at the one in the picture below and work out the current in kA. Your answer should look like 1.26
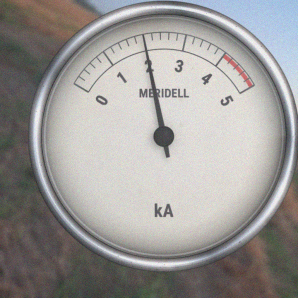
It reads 2
